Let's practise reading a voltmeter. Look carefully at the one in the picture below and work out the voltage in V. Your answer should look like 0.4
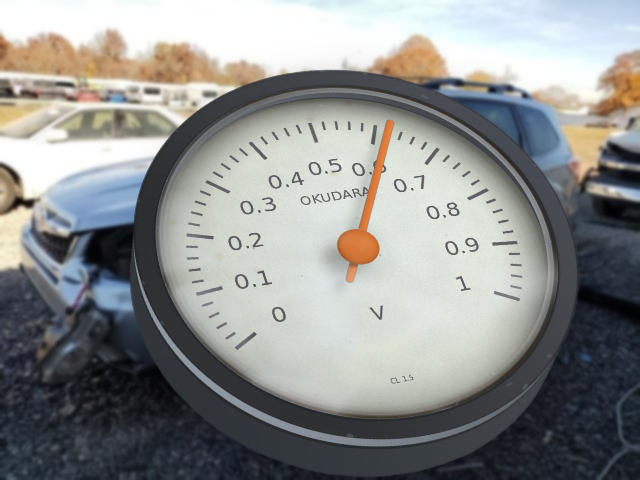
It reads 0.62
